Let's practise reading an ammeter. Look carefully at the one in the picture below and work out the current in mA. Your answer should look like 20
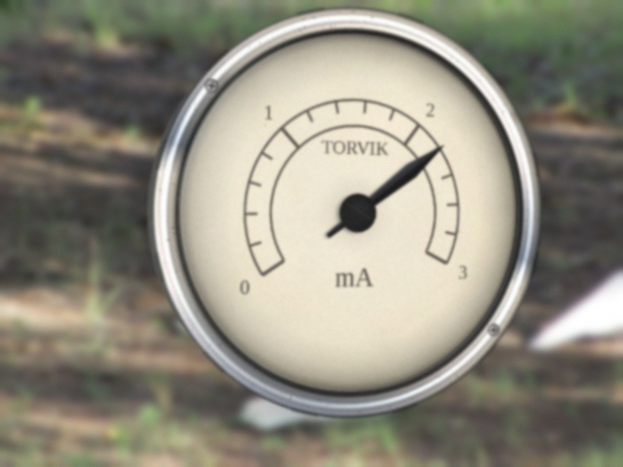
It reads 2.2
